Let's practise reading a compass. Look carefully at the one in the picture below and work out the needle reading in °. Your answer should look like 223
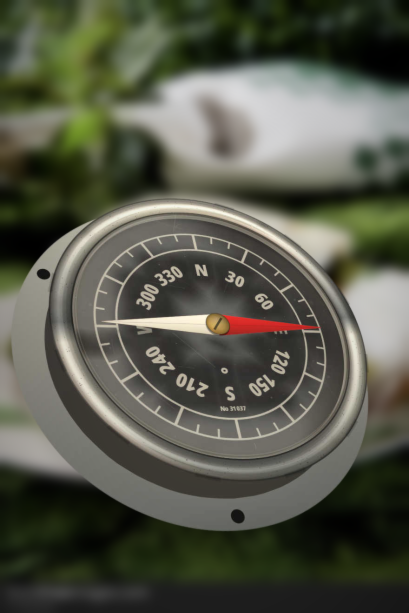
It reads 90
